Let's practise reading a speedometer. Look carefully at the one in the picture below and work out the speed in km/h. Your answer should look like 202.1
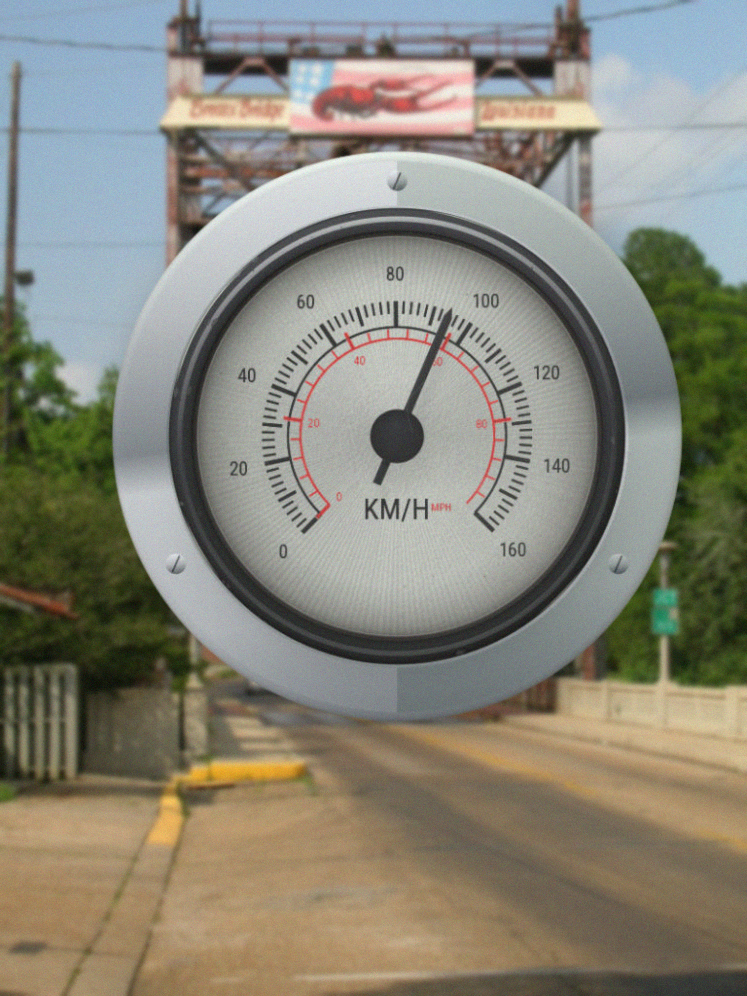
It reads 94
